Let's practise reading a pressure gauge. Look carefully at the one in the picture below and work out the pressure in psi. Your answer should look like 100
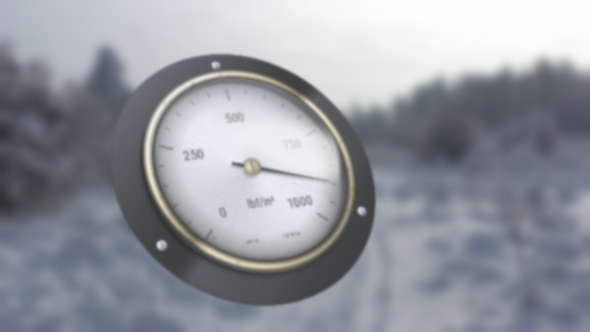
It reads 900
